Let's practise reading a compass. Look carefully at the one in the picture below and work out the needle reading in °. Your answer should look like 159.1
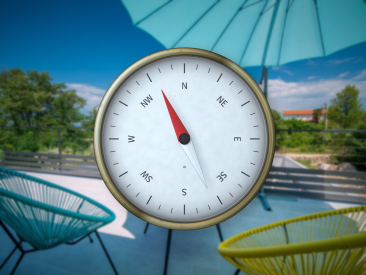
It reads 335
